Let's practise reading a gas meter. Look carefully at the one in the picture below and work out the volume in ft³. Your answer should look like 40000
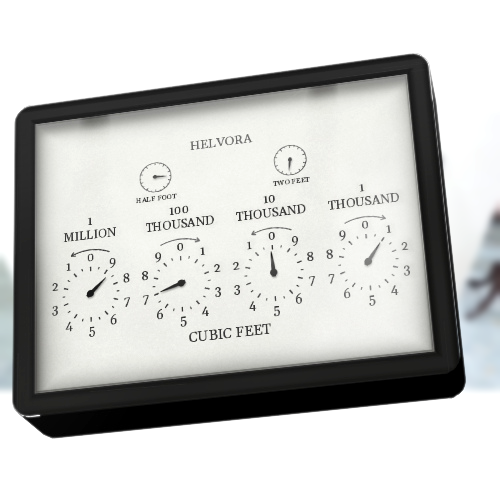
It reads 870100
